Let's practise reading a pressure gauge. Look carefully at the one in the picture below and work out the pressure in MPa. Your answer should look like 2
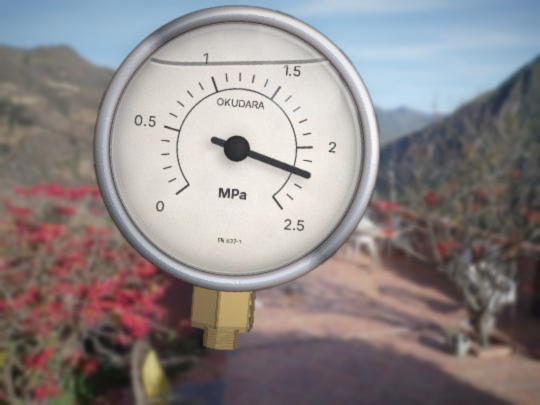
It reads 2.2
